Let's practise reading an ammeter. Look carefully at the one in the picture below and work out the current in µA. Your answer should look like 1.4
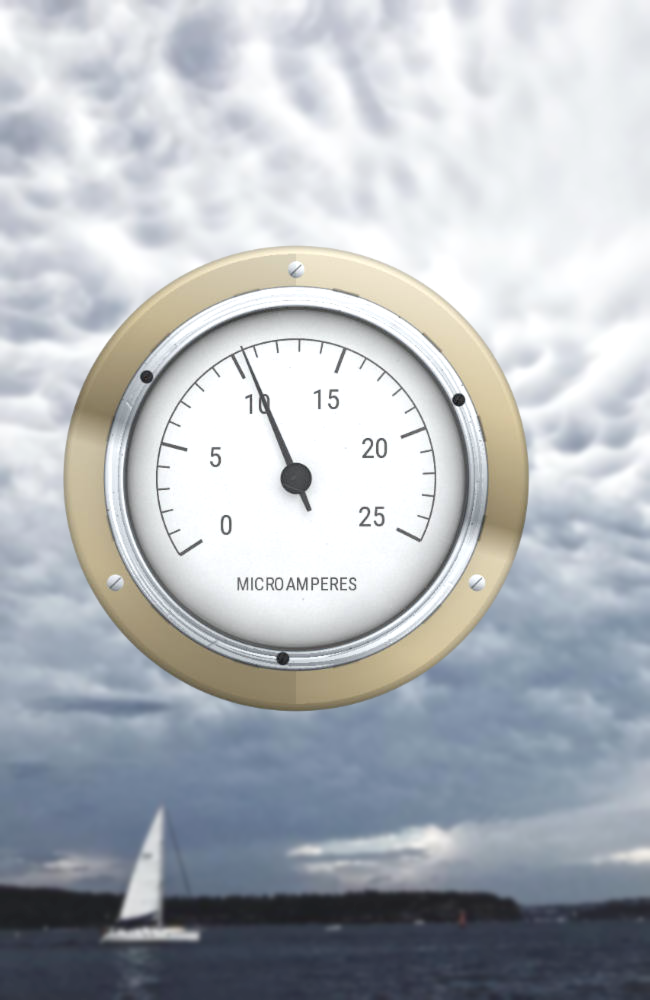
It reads 10.5
